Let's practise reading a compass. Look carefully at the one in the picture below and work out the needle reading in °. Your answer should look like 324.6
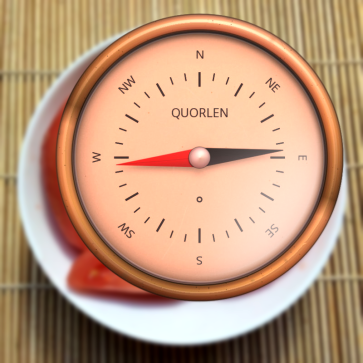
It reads 265
